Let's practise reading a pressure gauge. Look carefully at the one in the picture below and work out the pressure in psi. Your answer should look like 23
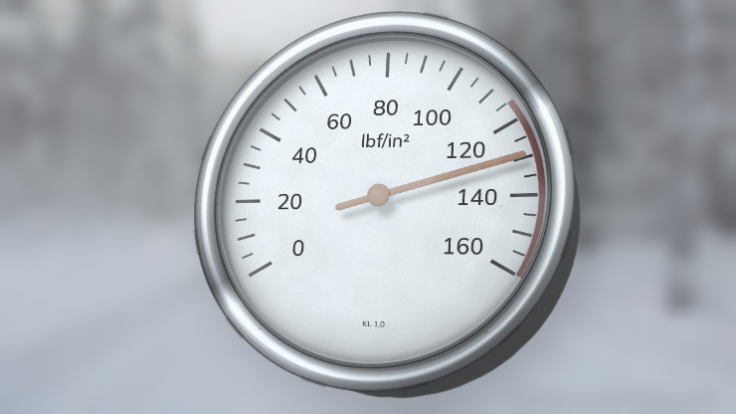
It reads 130
